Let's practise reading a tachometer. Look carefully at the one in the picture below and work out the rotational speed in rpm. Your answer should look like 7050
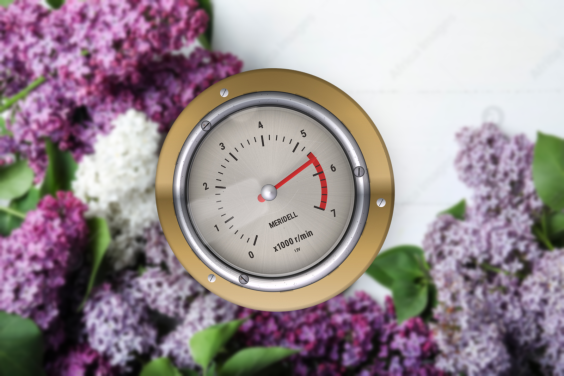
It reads 5600
